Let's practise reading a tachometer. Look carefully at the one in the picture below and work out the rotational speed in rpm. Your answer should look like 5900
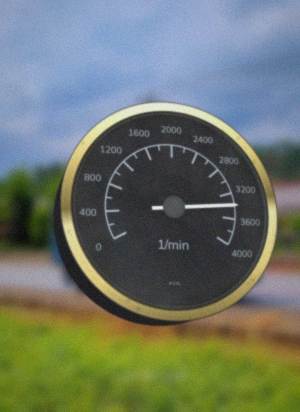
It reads 3400
